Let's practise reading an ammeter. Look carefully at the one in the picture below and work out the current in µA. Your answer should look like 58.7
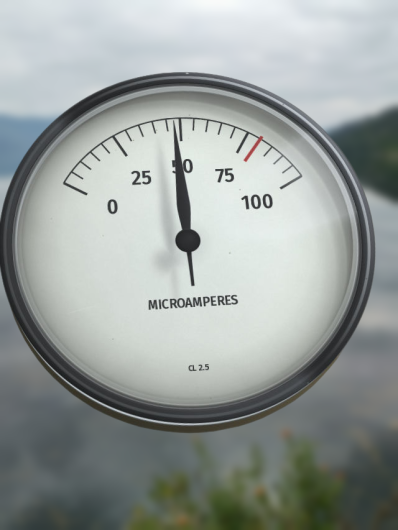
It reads 47.5
